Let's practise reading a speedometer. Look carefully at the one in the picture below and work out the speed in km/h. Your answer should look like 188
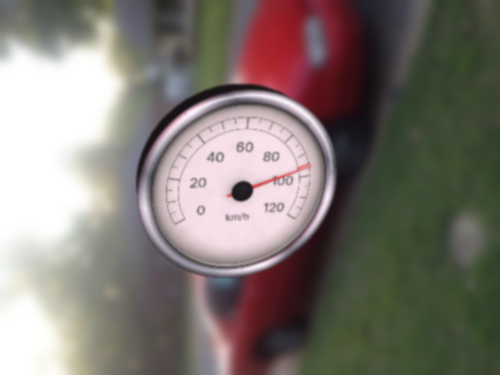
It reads 95
